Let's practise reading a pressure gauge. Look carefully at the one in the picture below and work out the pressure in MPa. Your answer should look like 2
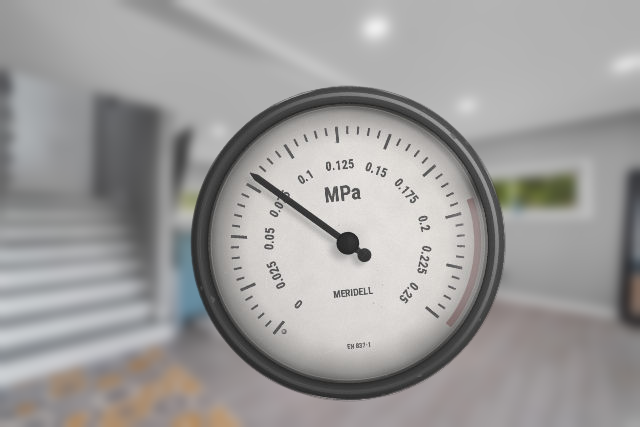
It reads 0.08
